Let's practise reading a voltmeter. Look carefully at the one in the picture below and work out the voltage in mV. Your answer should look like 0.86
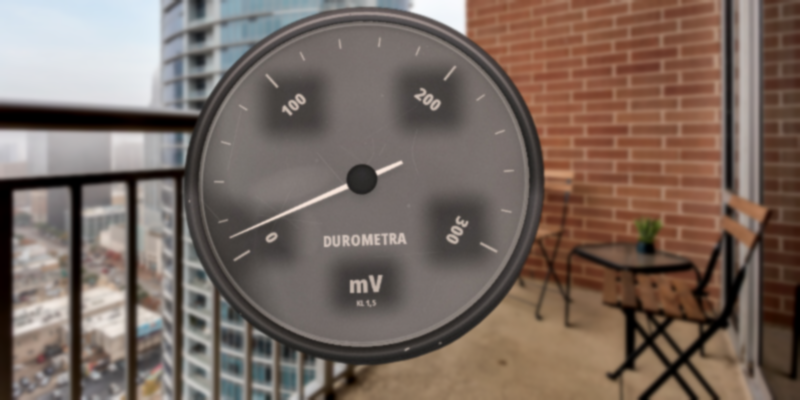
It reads 10
